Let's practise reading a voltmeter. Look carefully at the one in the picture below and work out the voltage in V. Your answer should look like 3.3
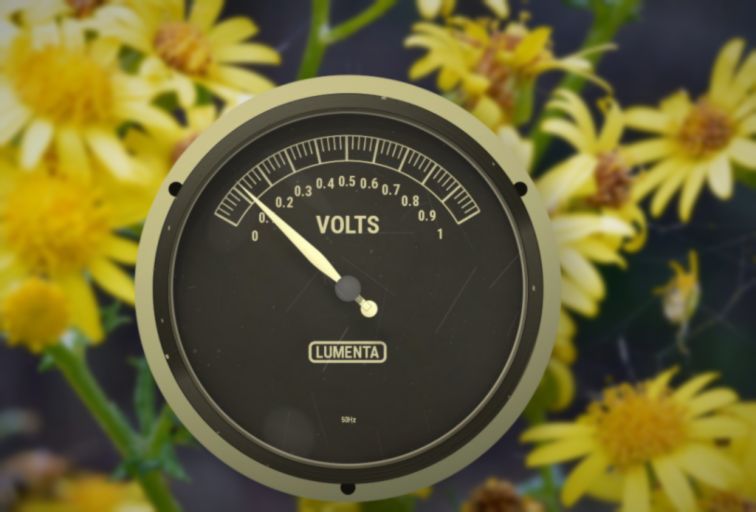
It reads 0.12
